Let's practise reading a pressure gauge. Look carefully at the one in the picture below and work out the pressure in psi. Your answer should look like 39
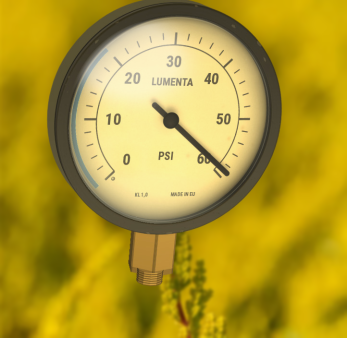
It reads 59
